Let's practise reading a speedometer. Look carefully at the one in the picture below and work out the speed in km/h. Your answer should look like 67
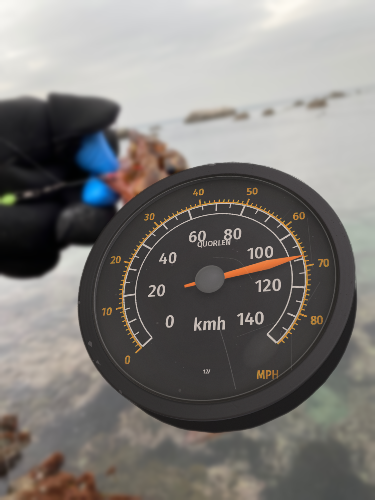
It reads 110
